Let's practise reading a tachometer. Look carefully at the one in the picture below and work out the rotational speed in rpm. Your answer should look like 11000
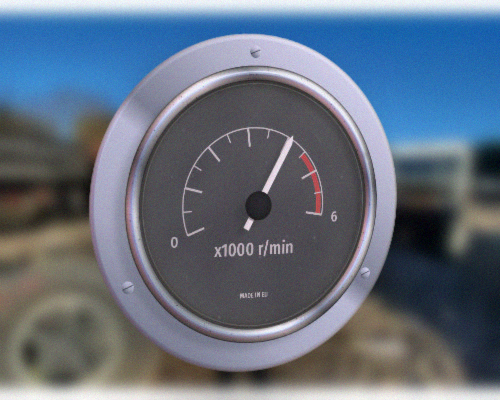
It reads 4000
